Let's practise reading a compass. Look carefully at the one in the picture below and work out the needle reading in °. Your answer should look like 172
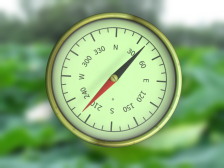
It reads 220
